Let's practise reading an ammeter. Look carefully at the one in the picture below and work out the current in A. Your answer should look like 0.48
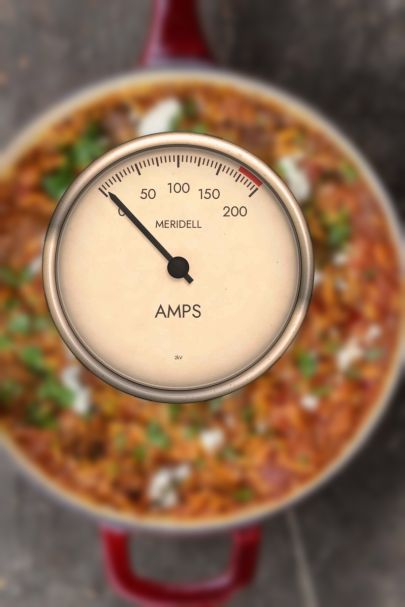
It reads 5
